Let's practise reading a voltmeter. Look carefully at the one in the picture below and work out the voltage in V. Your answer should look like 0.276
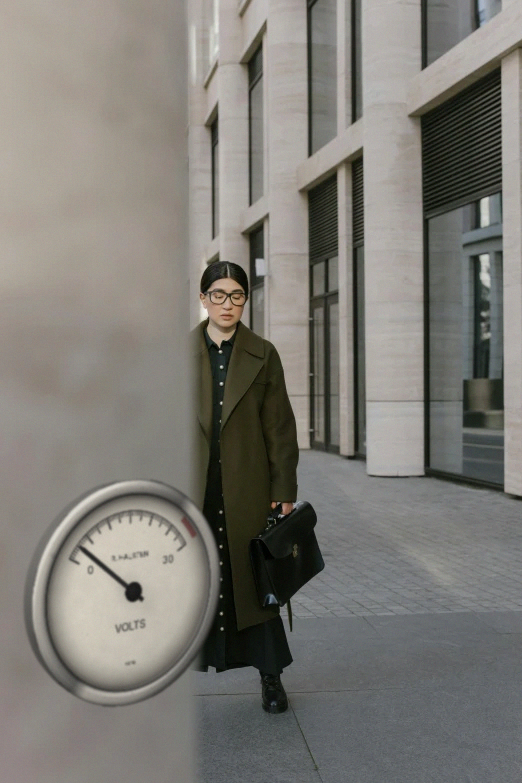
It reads 2.5
